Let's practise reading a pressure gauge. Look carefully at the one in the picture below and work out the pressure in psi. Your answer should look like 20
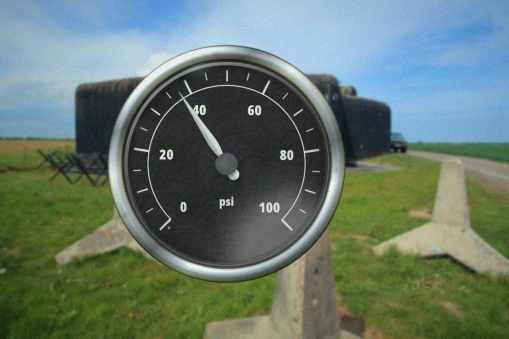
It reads 37.5
